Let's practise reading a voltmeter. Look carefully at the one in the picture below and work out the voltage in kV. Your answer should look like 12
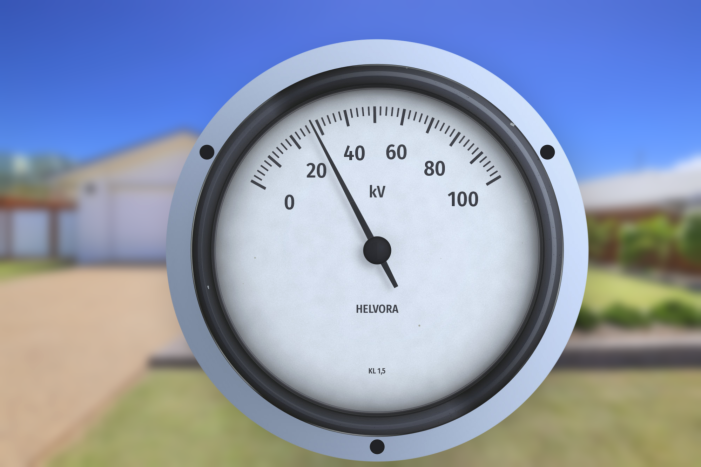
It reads 28
